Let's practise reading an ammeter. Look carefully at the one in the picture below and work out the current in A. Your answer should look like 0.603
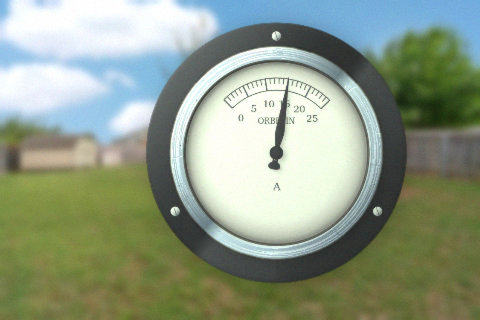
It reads 15
